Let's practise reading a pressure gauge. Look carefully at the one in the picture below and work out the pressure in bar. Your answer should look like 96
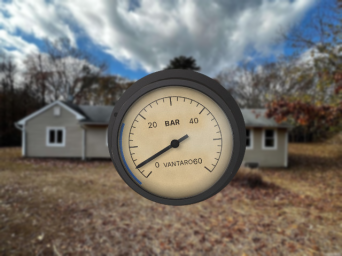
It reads 4
